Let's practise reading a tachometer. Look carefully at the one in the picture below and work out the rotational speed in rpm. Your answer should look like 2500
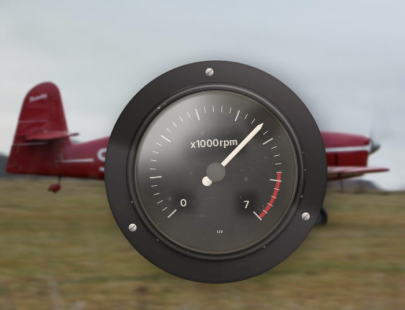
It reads 4600
